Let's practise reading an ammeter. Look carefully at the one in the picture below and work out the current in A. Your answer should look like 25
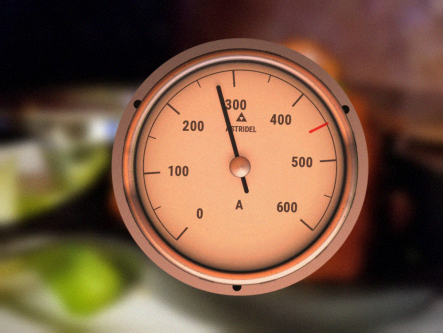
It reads 275
